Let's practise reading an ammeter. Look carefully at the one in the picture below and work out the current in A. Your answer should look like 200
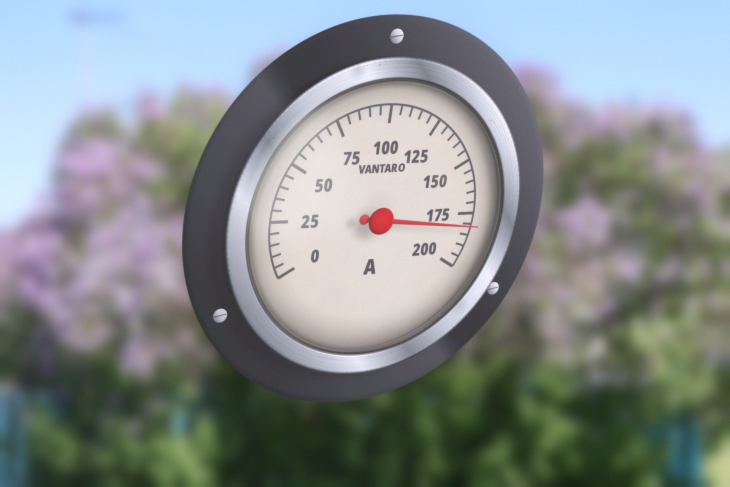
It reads 180
